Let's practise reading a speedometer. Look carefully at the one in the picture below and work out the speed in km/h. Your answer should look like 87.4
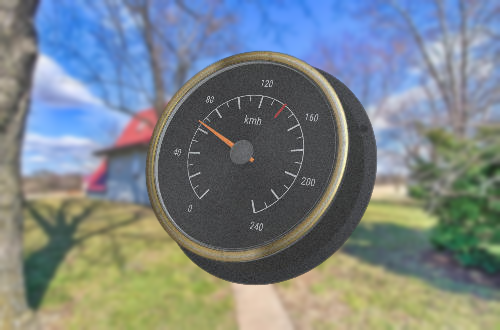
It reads 65
